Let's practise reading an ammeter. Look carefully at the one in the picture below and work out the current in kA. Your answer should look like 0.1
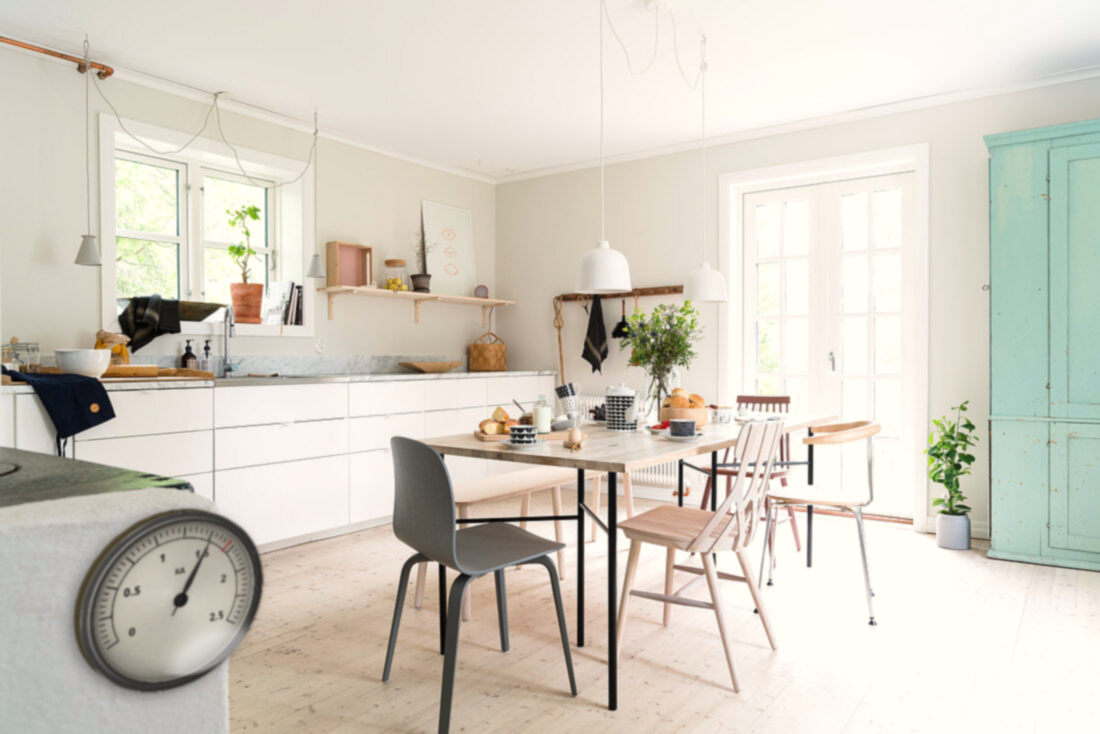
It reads 1.5
